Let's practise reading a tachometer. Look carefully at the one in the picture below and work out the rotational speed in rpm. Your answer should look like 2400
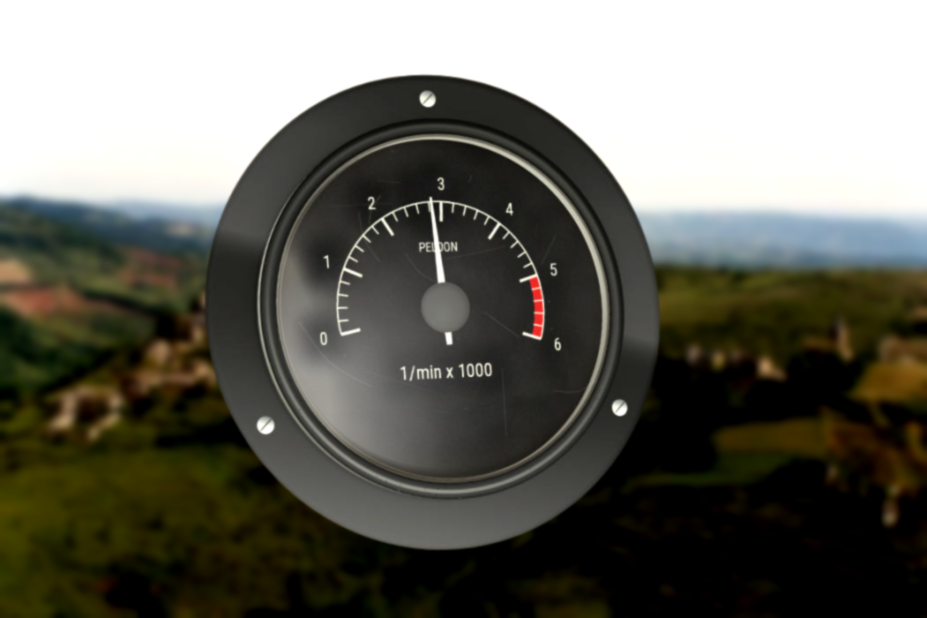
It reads 2800
